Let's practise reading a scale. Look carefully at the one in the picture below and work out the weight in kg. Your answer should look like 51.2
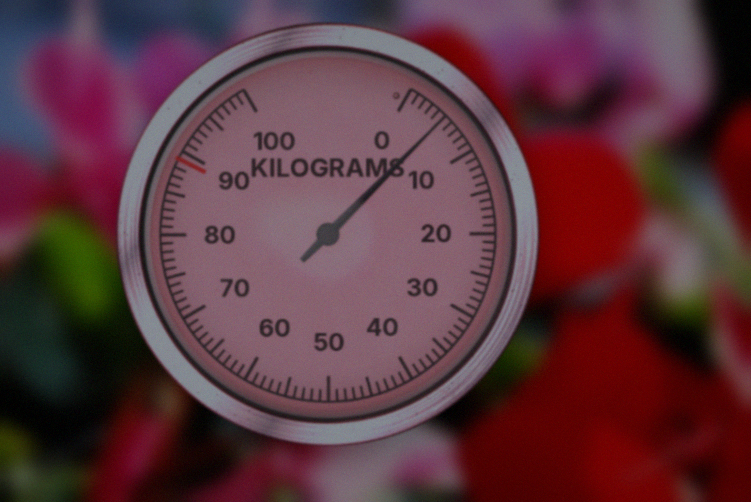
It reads 5
